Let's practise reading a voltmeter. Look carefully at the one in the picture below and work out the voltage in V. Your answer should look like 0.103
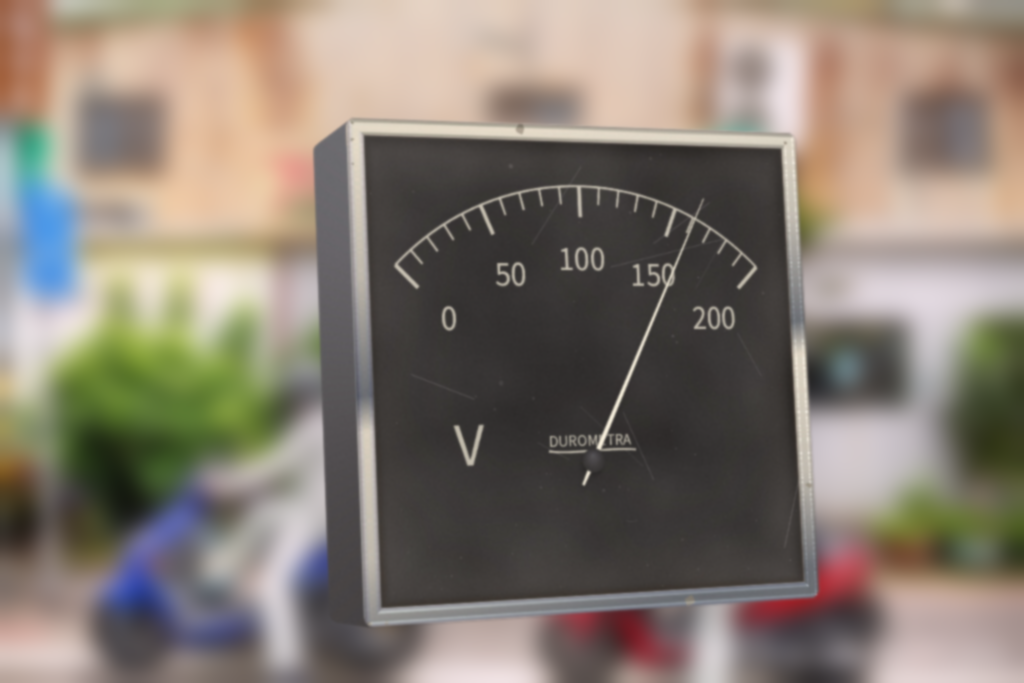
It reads 160
